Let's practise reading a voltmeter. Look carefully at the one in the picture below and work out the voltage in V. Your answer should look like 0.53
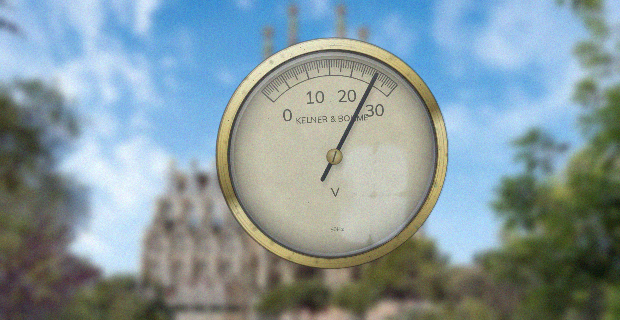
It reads 25
